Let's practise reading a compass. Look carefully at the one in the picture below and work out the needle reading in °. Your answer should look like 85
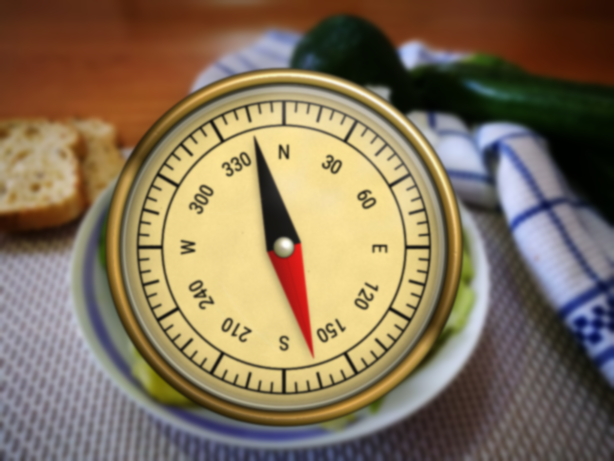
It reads 165
